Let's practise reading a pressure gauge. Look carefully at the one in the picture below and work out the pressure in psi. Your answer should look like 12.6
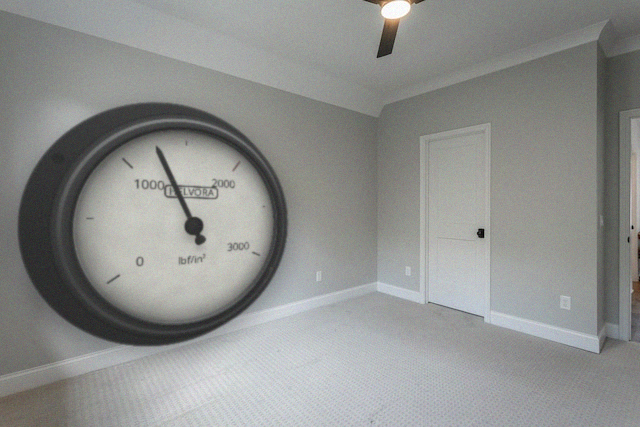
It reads 1250
